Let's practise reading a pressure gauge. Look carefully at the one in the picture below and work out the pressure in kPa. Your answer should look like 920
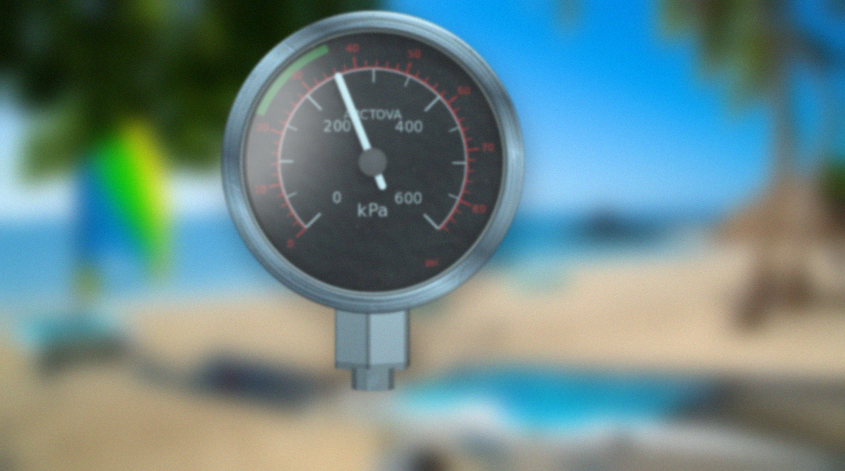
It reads 250
